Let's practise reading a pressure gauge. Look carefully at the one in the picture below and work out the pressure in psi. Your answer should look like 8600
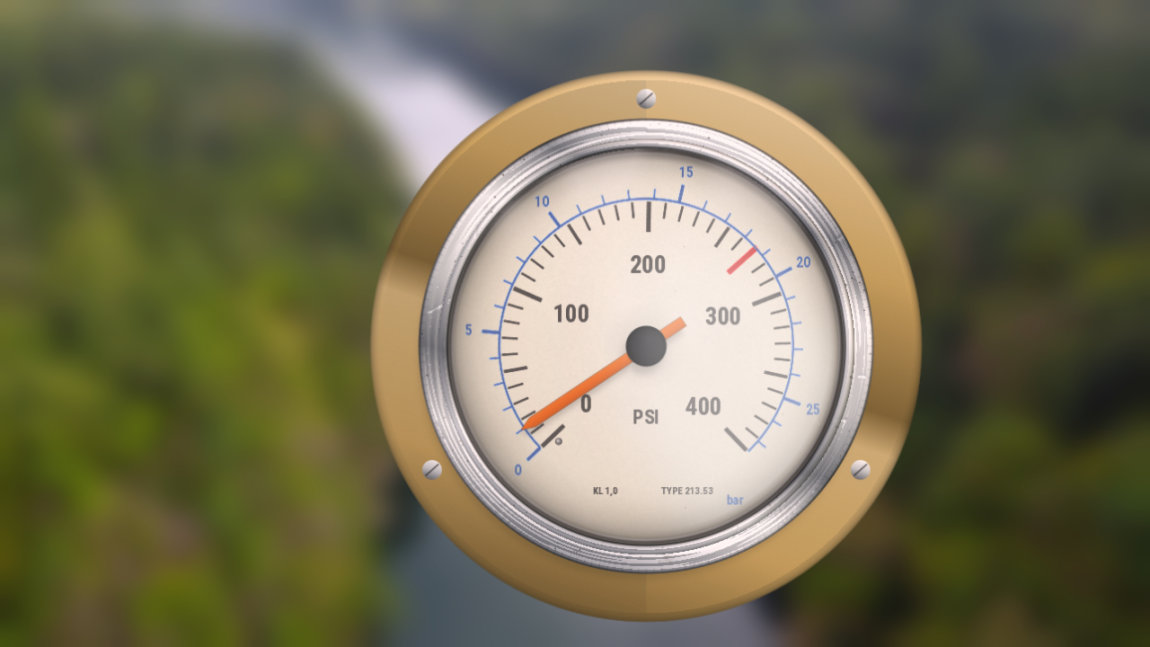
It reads 15
